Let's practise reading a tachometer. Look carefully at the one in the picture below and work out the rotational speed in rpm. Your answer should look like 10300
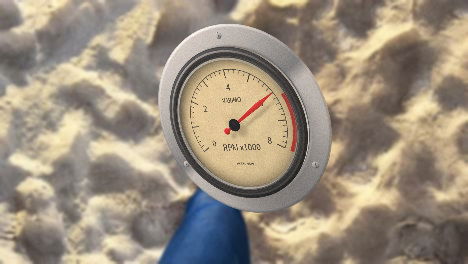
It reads 6000
